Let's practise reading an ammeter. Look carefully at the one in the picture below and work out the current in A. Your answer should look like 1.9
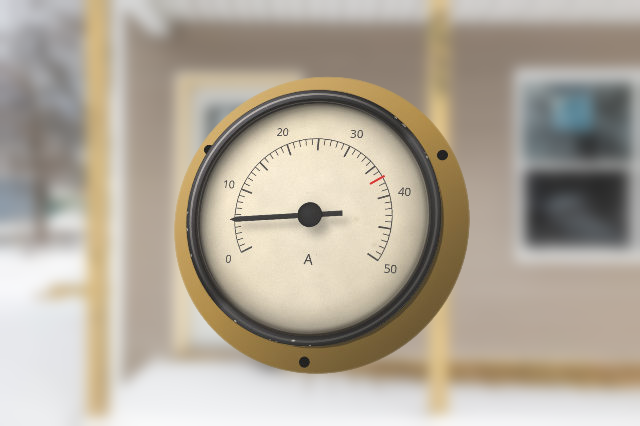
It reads 5
